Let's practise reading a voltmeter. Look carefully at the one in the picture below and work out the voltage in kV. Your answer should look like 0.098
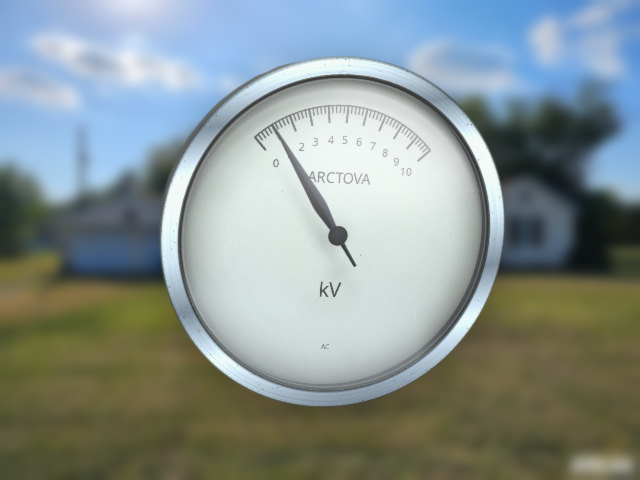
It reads 1
